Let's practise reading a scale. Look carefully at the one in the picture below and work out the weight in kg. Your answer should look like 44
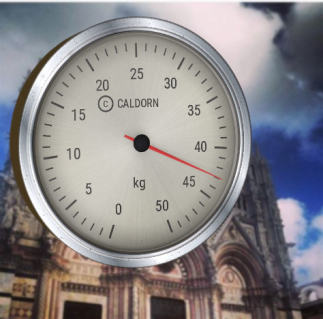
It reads 43
